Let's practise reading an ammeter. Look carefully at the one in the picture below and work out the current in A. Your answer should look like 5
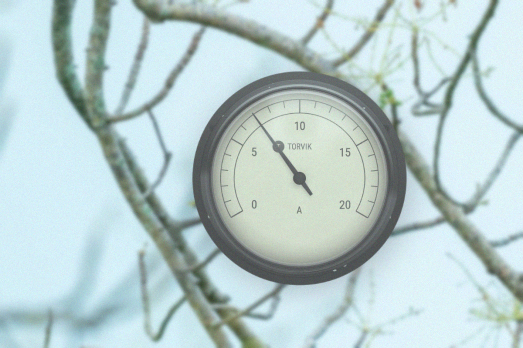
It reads 7
